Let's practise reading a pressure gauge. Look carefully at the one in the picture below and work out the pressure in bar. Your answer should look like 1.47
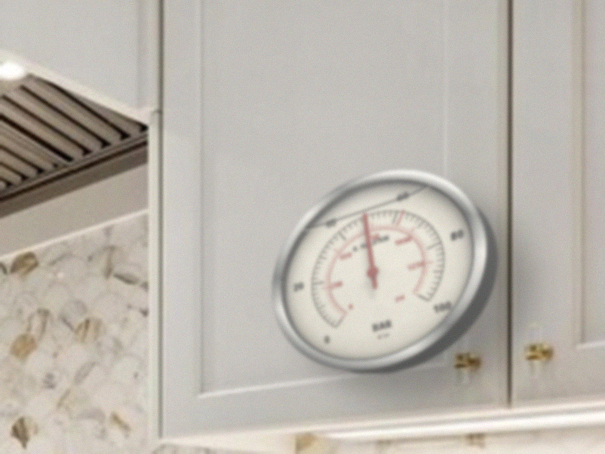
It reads 50
